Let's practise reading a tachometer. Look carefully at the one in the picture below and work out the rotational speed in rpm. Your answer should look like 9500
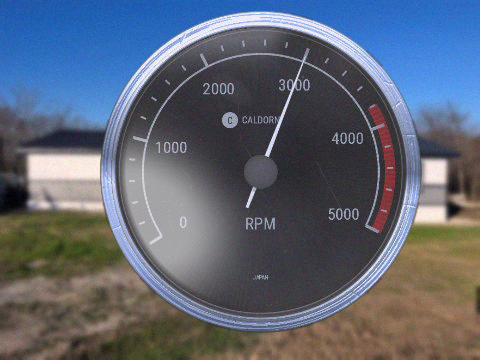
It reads 3000
